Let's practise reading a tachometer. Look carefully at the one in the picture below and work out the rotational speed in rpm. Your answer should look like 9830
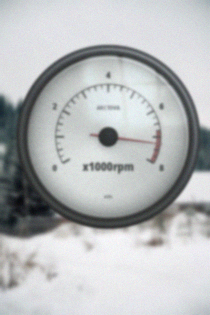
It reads 7250
